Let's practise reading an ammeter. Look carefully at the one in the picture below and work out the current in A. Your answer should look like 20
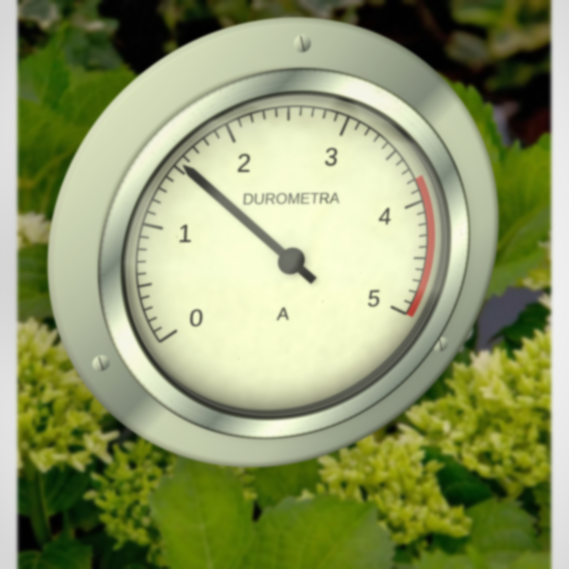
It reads 1.55
